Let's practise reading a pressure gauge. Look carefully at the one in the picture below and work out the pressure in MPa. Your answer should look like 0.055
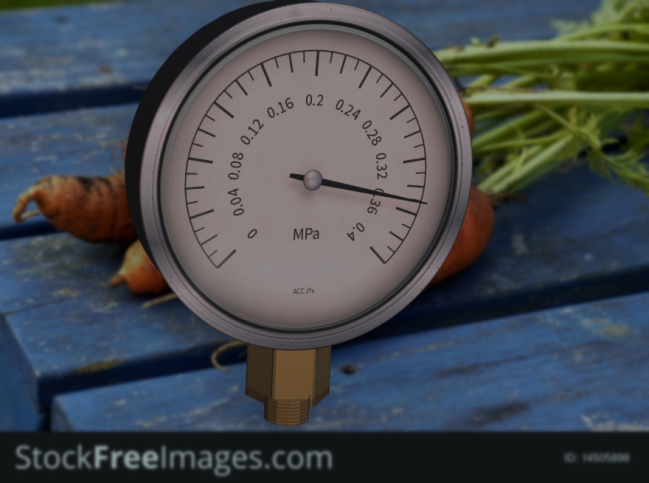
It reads 0.35
